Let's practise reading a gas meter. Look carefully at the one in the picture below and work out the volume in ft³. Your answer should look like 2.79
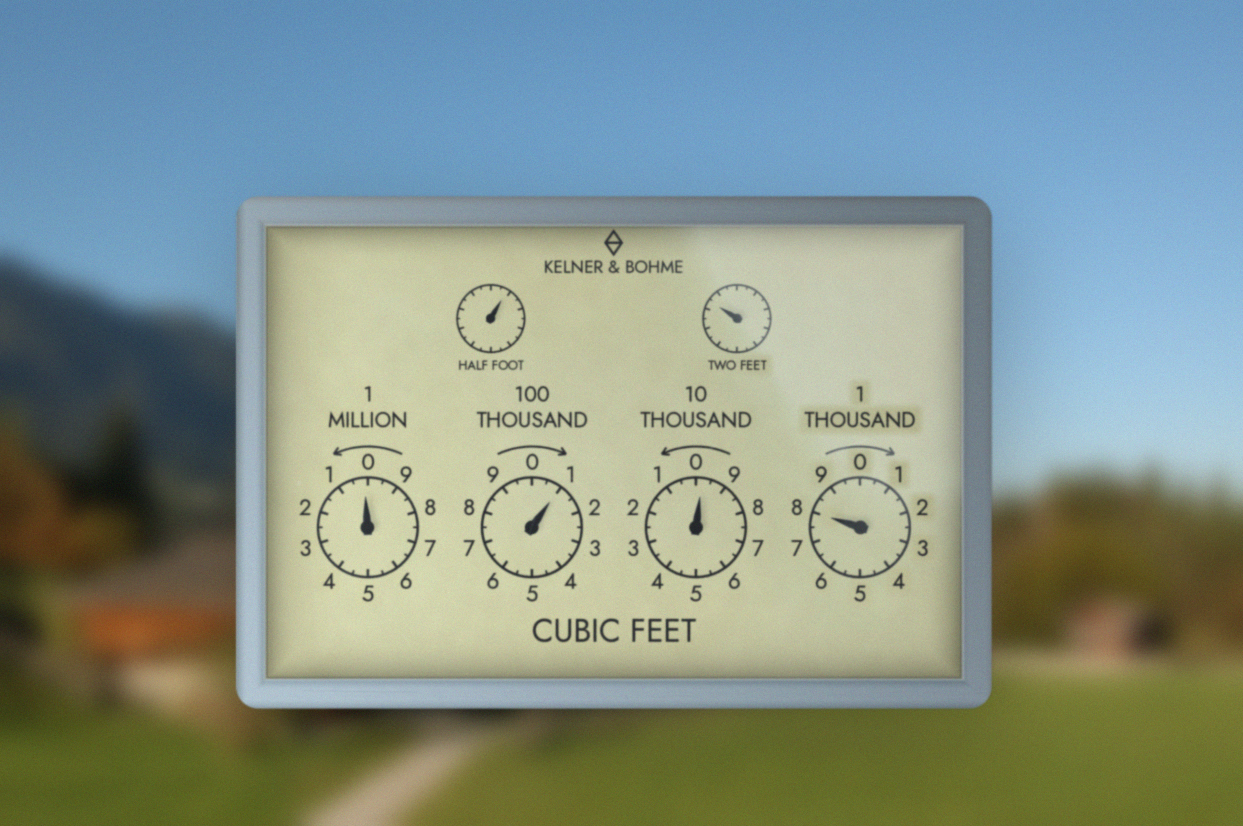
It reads 9800
